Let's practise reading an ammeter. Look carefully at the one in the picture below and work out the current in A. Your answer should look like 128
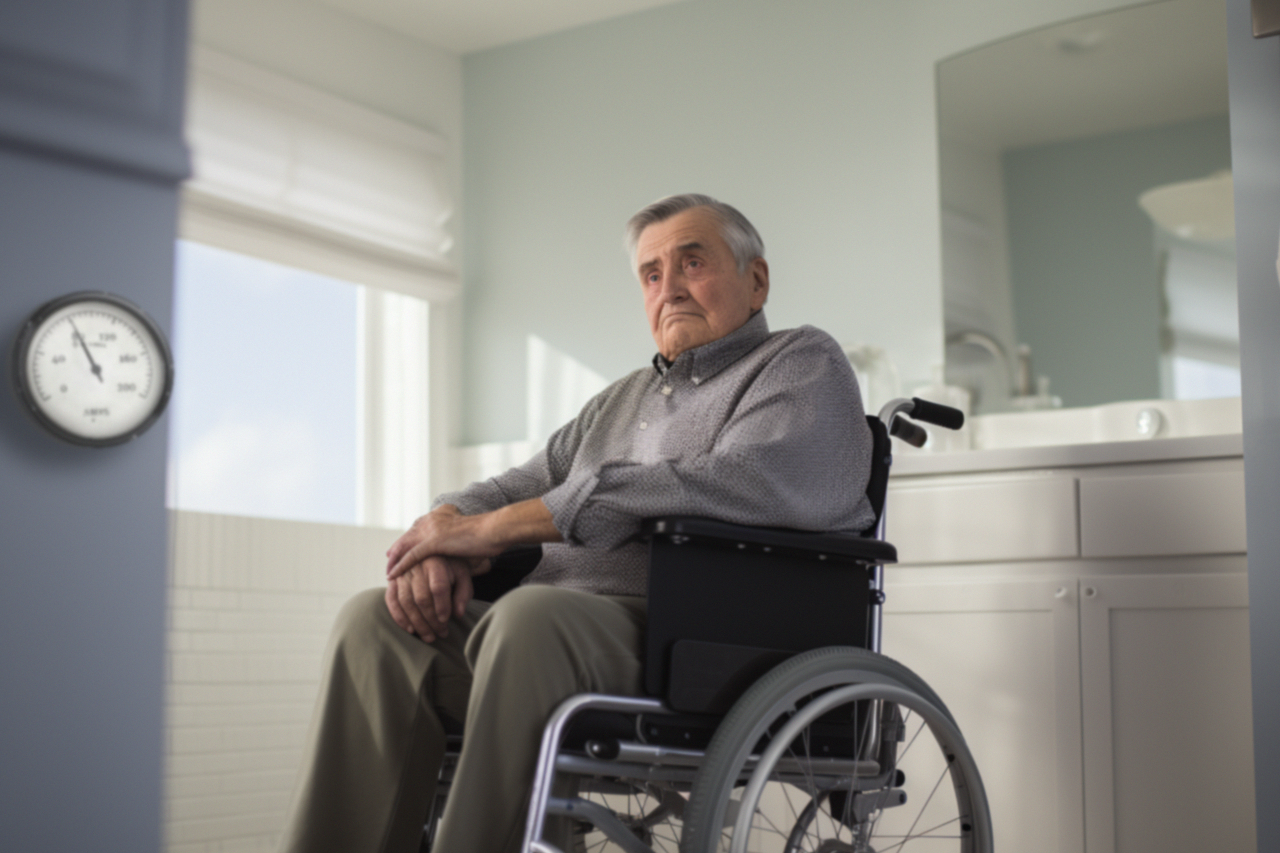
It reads 80
